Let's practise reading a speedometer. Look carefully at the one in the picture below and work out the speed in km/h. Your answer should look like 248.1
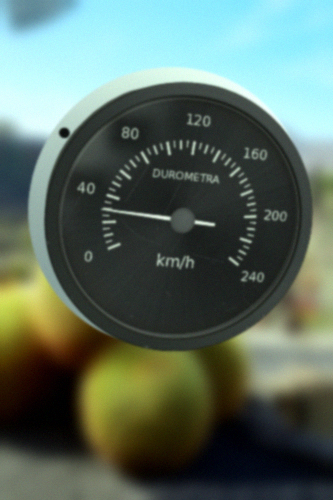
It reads 30
